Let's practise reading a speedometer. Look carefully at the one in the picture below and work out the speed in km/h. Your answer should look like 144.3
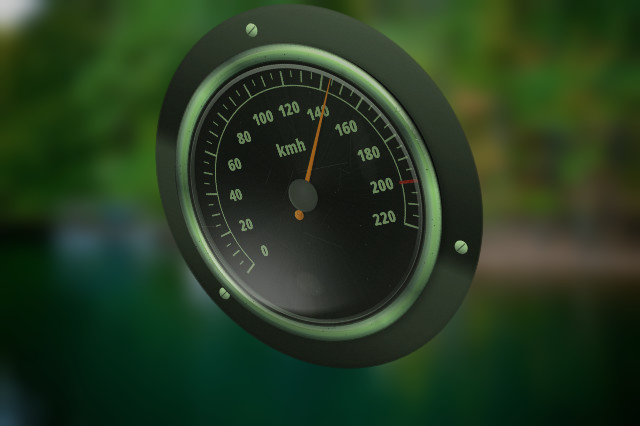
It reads 145
